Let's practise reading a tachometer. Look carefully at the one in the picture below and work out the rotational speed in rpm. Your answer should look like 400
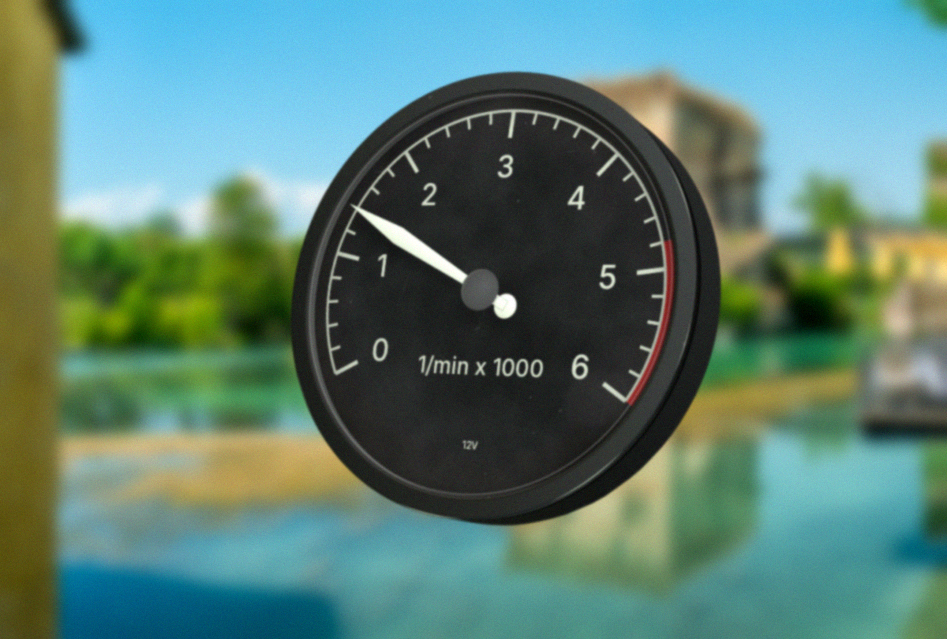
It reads 1400
